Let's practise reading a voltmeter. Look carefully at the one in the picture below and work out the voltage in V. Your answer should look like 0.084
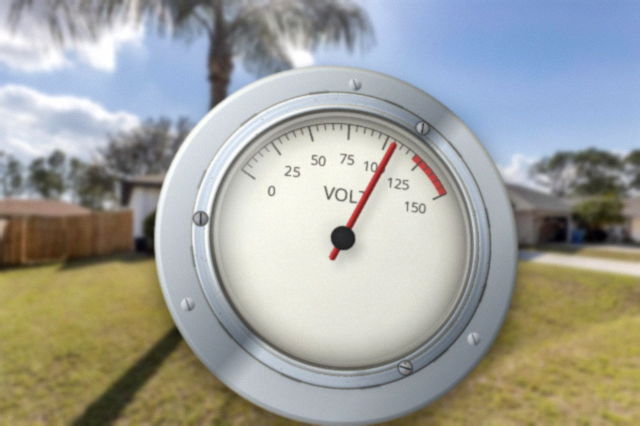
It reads 105
